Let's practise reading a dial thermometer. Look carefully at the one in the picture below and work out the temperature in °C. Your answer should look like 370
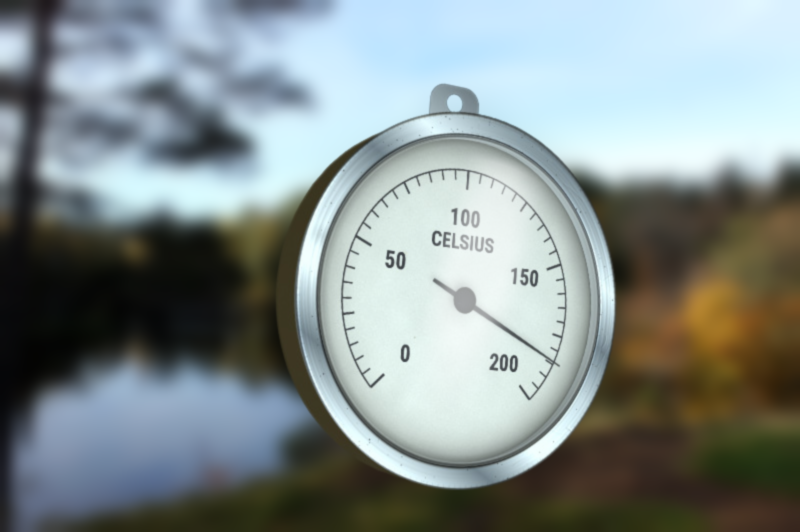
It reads 185
